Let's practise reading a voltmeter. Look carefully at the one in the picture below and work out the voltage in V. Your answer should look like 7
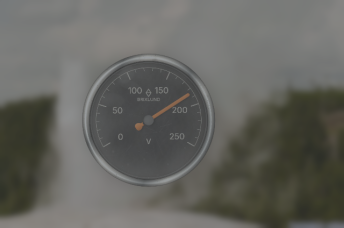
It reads 185
